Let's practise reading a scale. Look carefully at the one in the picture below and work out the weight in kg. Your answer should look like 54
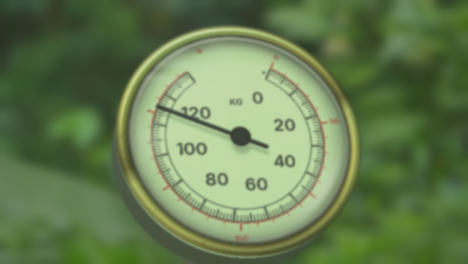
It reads 115
